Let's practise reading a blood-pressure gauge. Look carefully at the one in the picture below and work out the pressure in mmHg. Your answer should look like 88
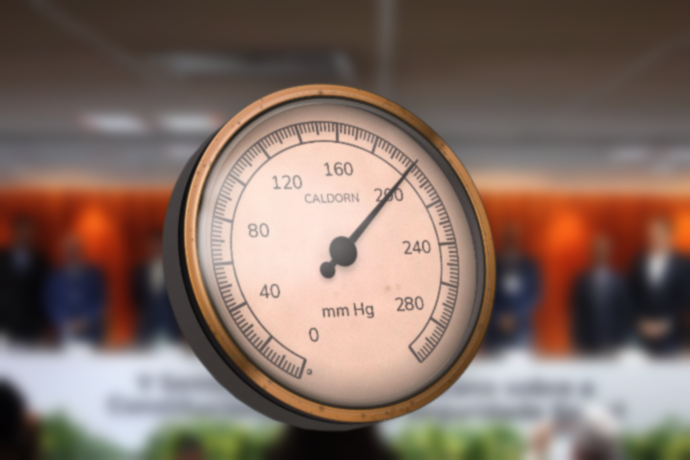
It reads 200
